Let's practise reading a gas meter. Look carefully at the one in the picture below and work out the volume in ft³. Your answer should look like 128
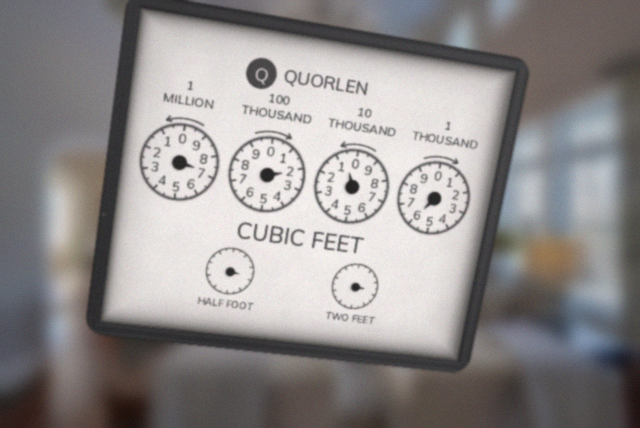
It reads 720600
